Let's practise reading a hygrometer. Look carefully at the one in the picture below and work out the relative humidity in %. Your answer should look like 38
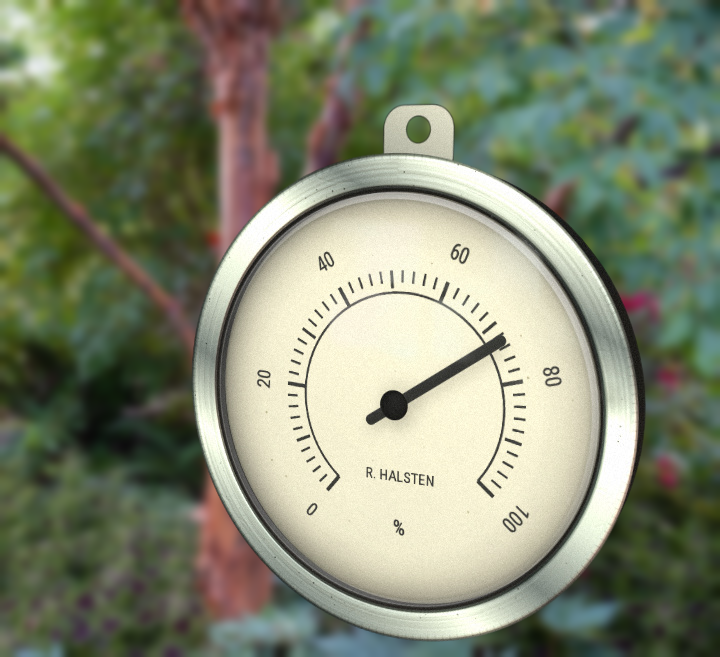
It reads 73
